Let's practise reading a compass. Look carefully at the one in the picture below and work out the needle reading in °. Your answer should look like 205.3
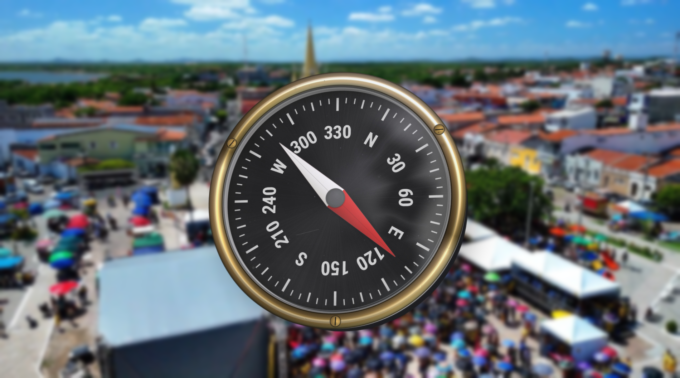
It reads 105
